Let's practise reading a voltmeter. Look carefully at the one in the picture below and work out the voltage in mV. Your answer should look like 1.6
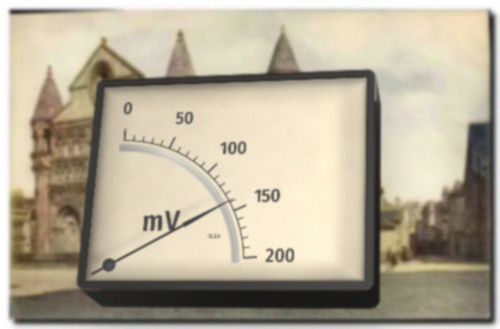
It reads 140
